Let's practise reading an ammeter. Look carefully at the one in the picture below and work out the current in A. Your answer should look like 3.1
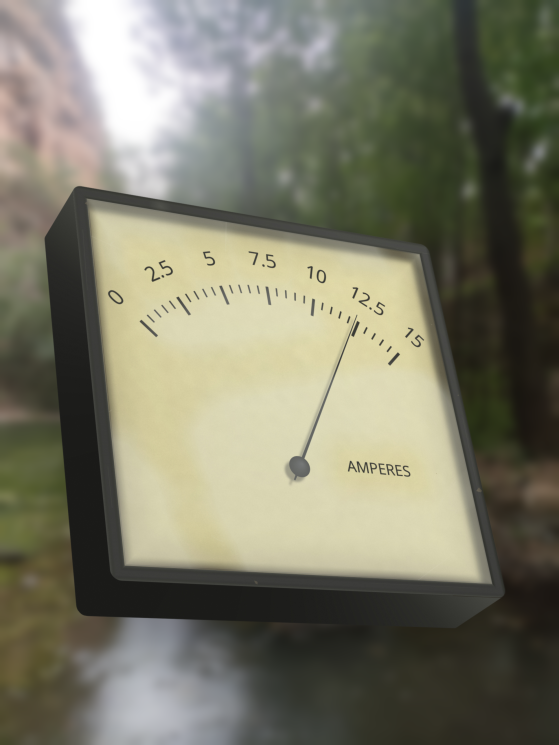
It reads 12.25
